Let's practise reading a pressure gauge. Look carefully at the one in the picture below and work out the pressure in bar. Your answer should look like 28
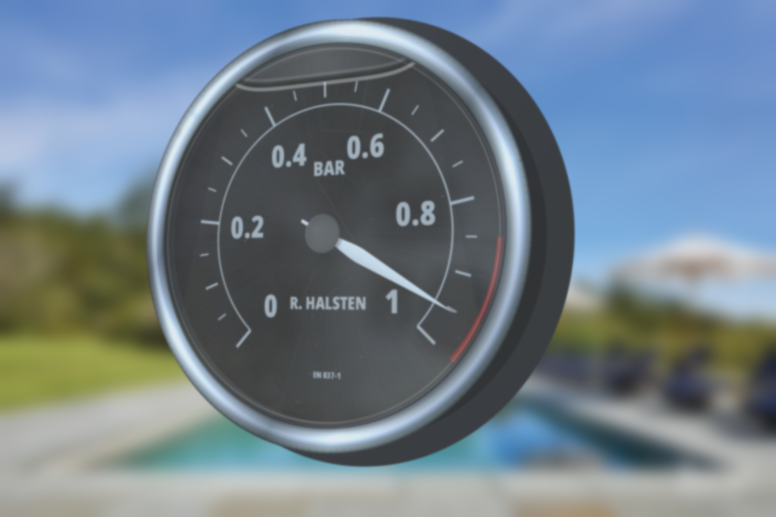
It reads 0.95
